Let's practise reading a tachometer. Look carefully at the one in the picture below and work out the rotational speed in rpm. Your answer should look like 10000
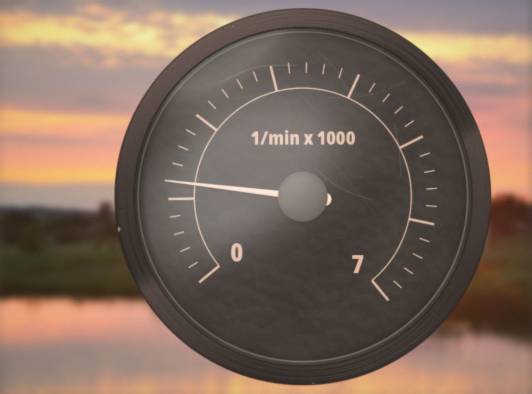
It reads 1200
